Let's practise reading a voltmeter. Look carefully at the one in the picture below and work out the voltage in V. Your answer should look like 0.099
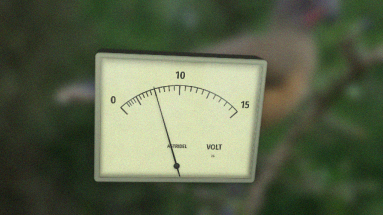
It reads 7.5
